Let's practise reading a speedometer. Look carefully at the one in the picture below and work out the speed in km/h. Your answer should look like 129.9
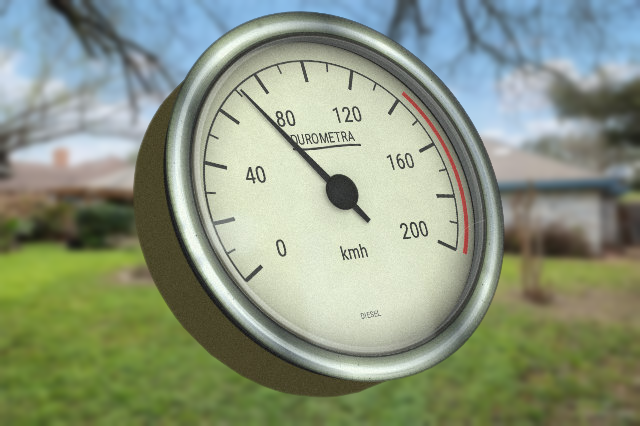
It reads 70
